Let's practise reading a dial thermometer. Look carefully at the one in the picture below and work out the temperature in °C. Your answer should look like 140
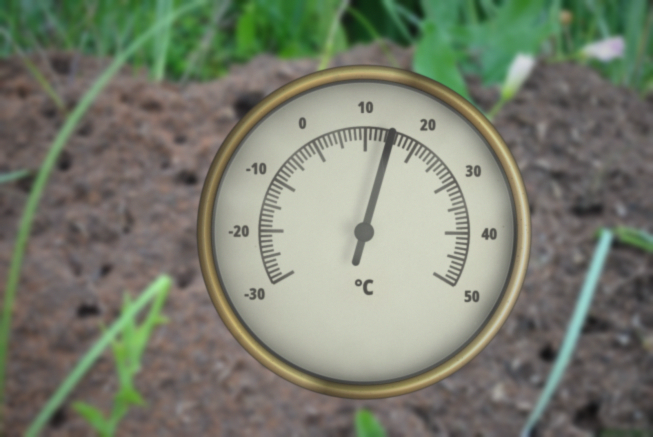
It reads 15
